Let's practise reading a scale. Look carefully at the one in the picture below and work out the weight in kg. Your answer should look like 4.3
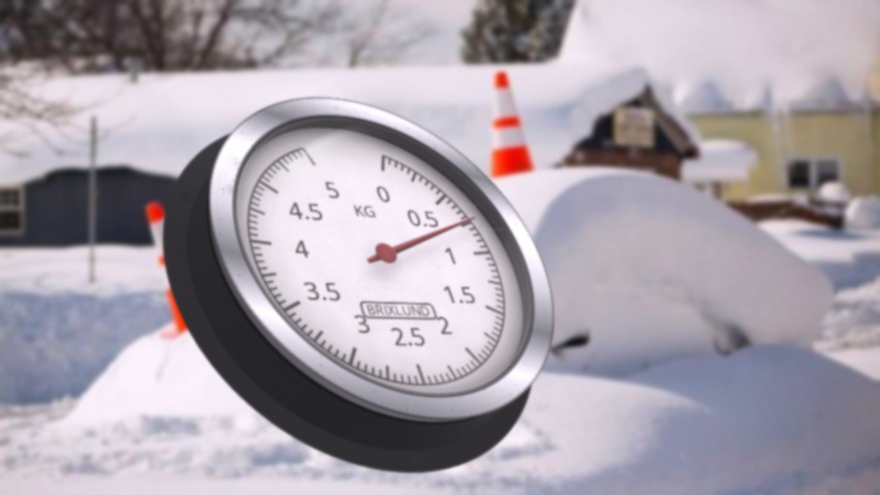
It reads 0.75
